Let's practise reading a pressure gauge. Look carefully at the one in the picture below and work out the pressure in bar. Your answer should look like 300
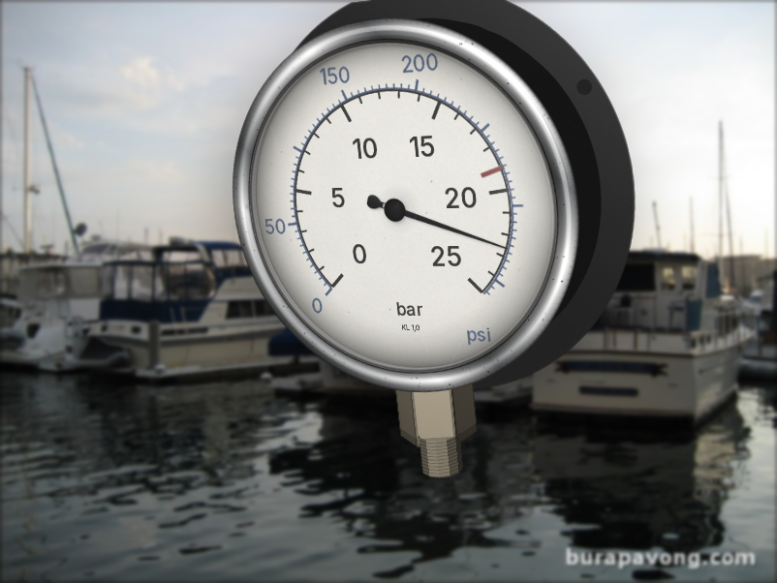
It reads 22.5
